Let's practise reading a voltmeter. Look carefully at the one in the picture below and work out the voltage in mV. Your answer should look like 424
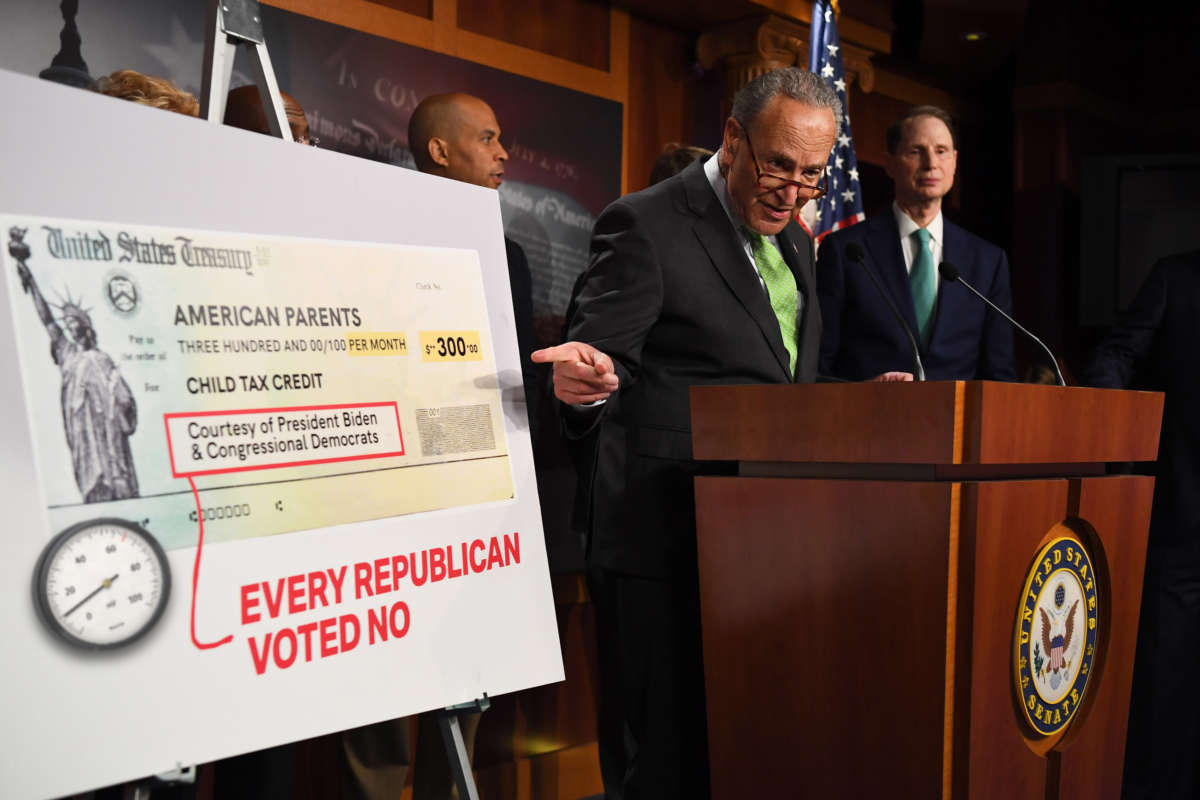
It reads 10
